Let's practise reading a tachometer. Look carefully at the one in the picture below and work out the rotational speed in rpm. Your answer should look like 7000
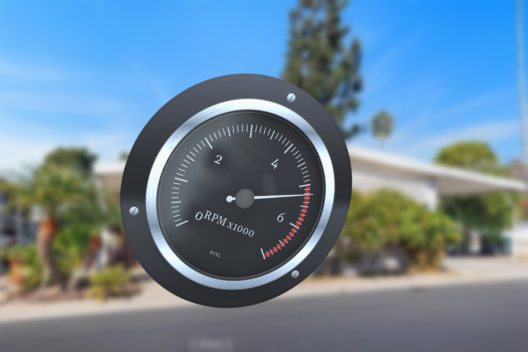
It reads 5200
